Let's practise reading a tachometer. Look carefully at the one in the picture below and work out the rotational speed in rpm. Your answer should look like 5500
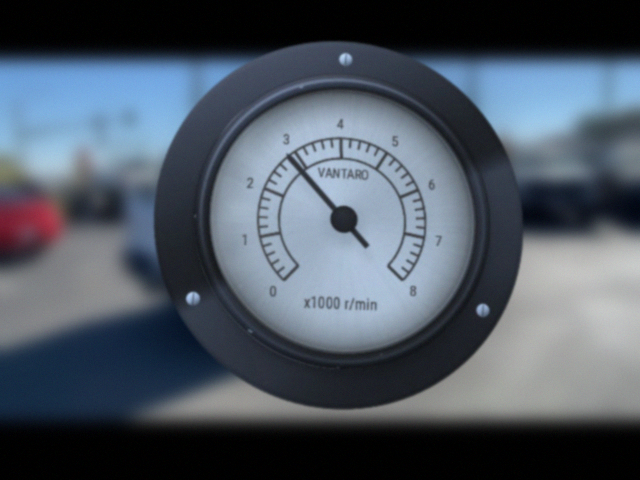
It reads 2800
